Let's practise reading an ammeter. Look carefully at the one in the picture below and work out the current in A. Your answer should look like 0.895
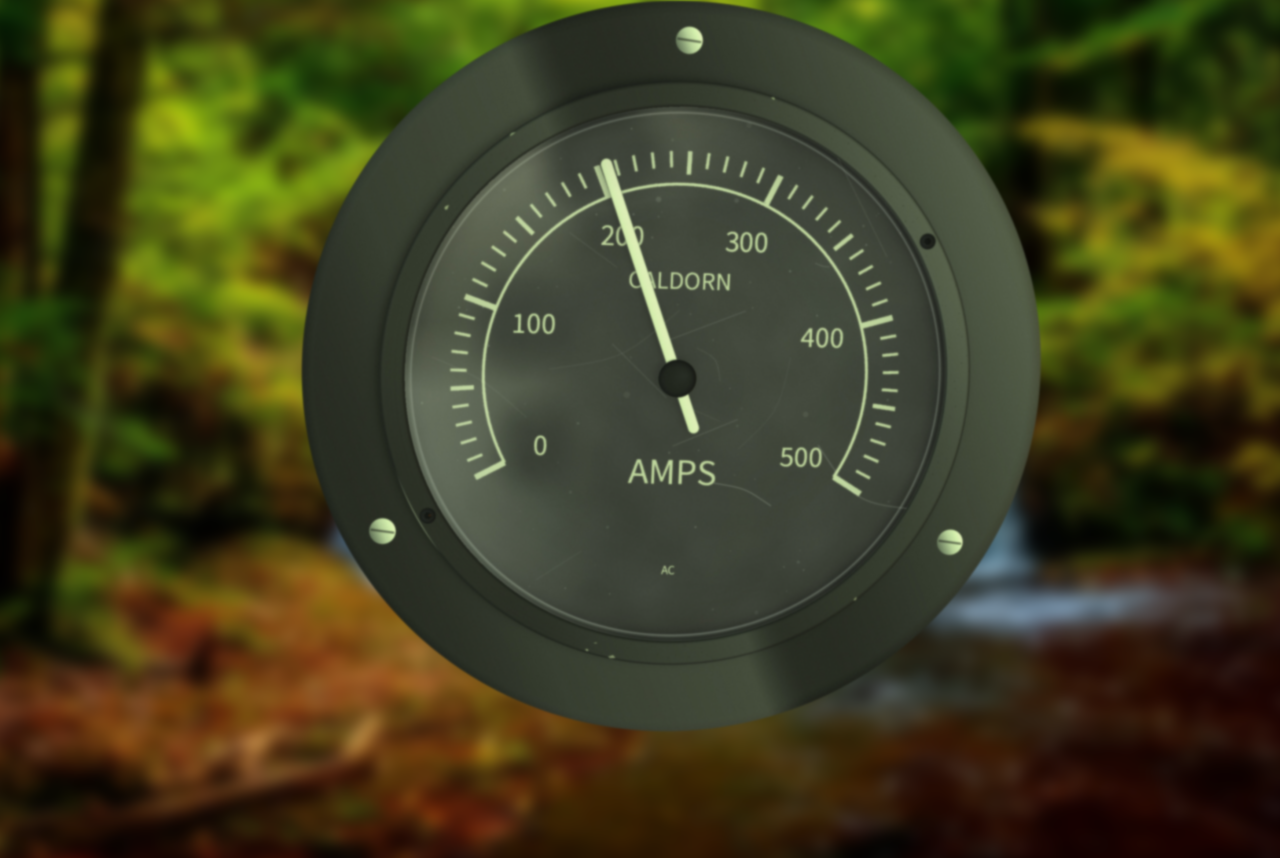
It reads 205
